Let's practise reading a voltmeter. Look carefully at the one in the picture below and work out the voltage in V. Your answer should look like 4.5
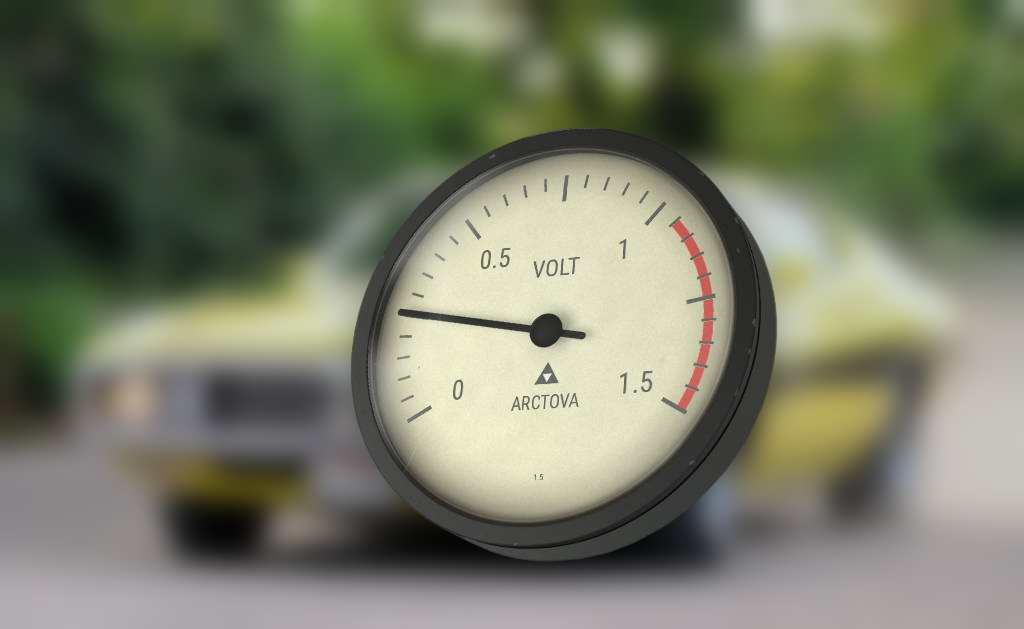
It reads 0.25
